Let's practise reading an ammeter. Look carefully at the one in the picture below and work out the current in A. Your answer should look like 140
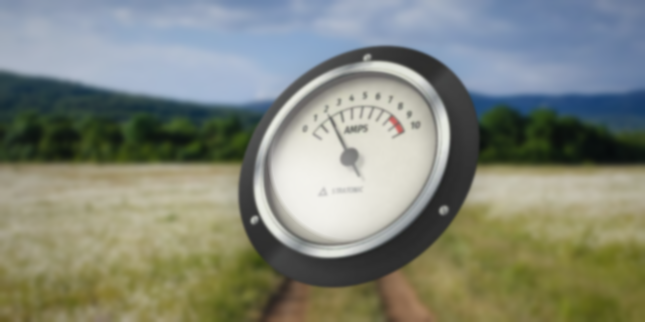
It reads 2
